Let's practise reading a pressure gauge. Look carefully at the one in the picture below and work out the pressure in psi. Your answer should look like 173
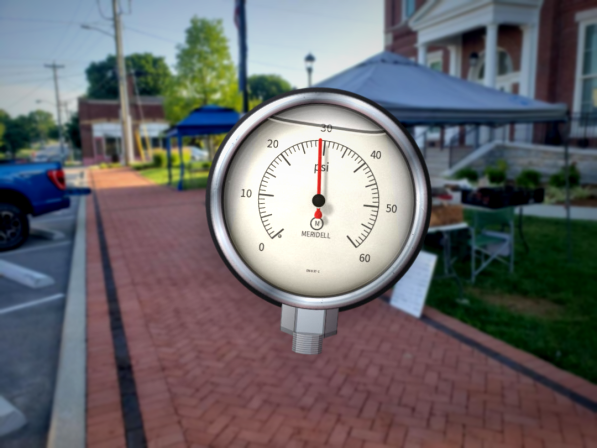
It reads 29
